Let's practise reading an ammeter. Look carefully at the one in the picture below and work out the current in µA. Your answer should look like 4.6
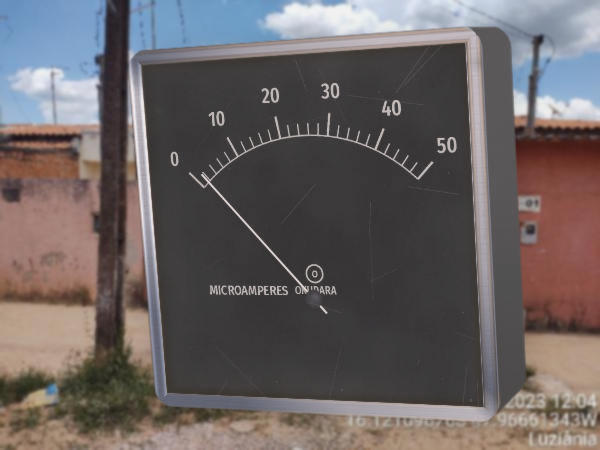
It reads 2
